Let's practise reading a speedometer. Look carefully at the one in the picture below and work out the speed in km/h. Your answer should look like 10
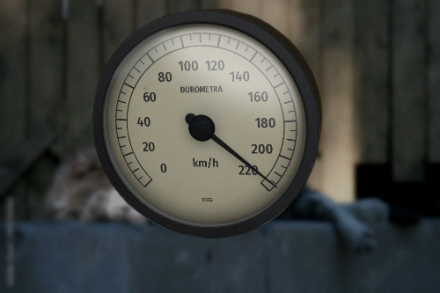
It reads 215
